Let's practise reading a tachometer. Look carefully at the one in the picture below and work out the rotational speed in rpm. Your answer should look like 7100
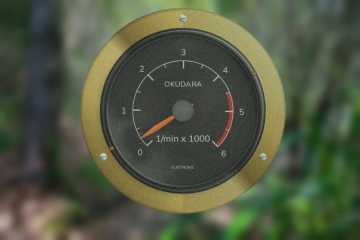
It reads 250
